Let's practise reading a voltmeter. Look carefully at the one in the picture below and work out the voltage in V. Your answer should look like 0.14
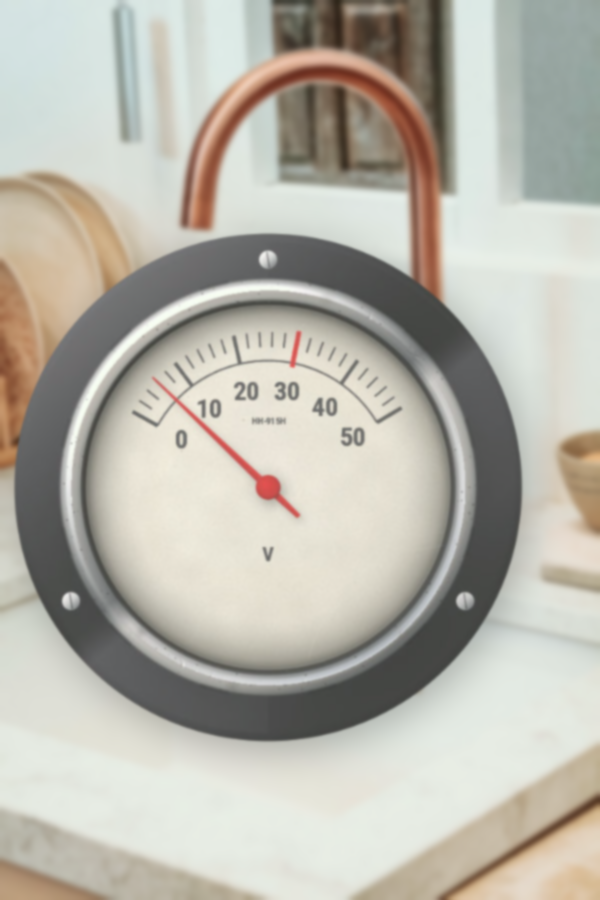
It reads 6
